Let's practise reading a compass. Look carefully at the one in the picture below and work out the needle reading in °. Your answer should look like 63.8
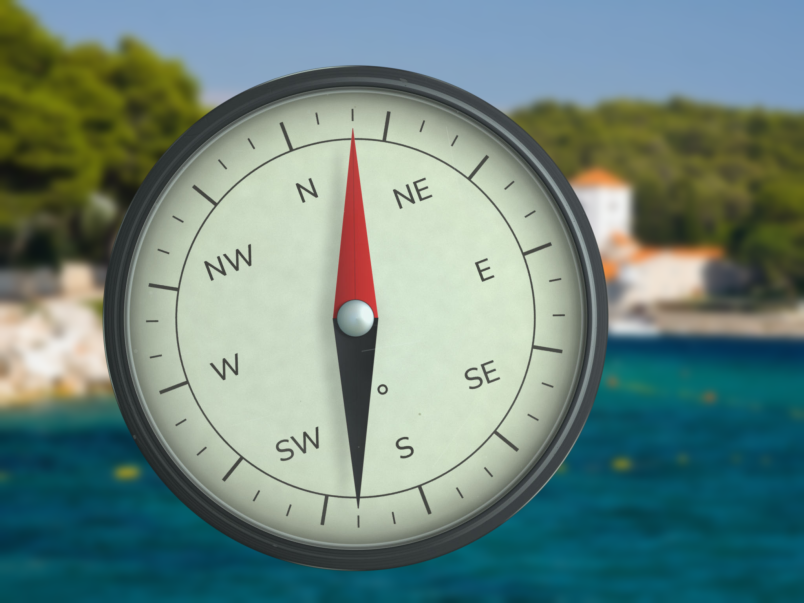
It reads 20
